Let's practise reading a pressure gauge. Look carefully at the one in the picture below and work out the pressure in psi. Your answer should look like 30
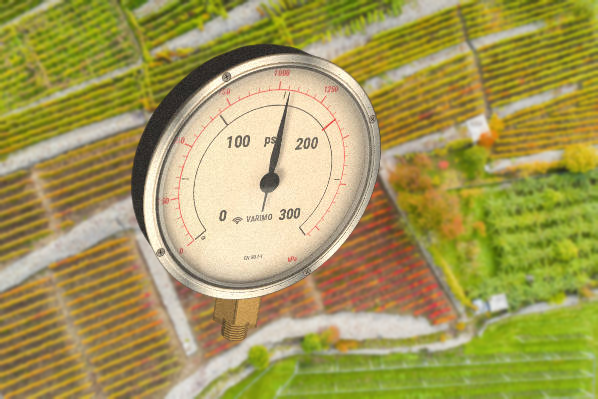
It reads 150
